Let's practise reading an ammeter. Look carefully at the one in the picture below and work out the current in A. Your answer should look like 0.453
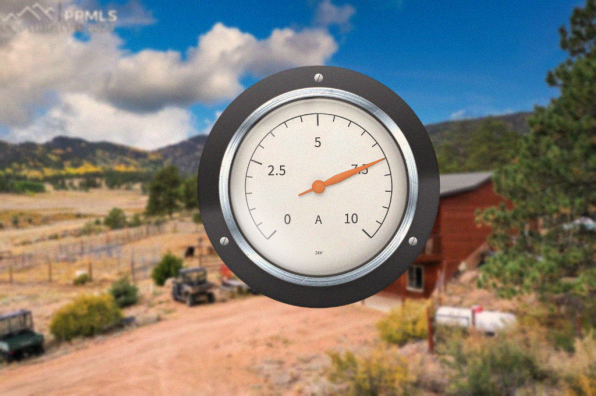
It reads 7.5
